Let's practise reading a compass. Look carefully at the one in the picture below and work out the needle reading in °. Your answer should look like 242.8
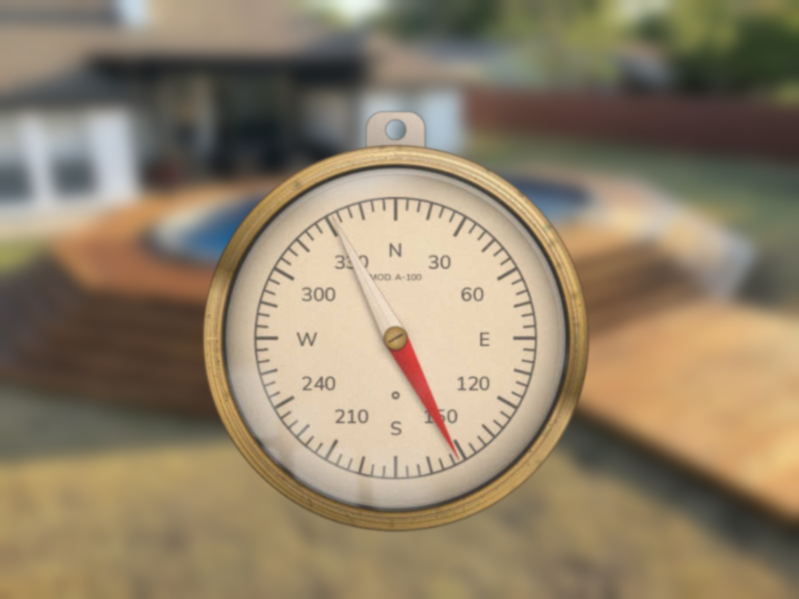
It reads 152.5
